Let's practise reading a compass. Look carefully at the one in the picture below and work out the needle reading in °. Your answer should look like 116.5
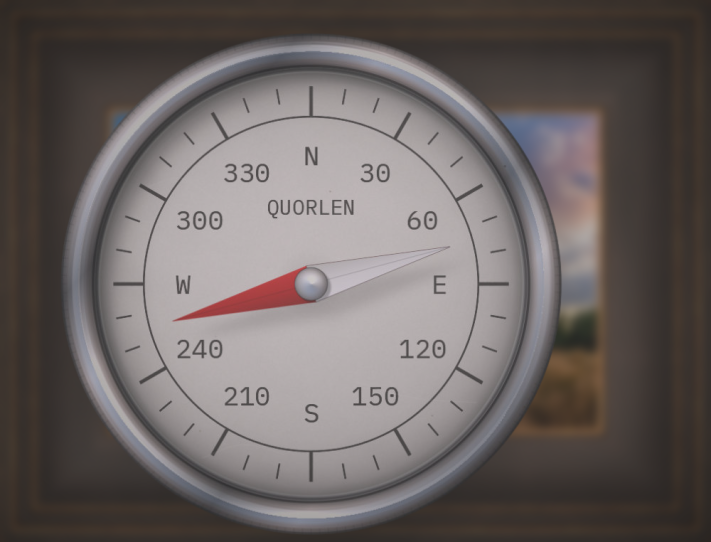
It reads 255
